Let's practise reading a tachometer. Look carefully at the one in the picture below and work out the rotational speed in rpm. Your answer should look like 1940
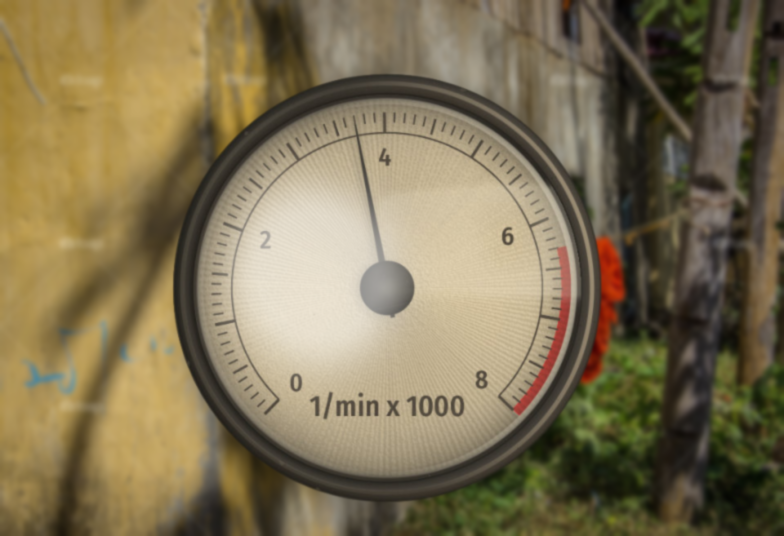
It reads 3700
